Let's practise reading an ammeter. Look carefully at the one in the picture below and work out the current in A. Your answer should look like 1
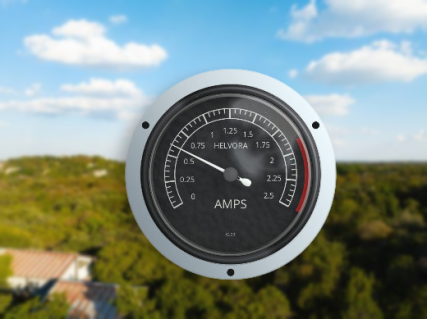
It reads 0.6
